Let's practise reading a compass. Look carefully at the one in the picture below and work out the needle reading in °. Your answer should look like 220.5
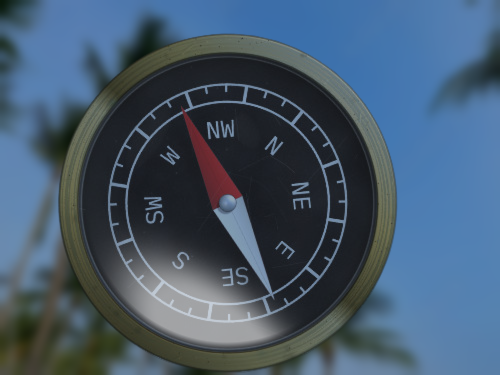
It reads 295
